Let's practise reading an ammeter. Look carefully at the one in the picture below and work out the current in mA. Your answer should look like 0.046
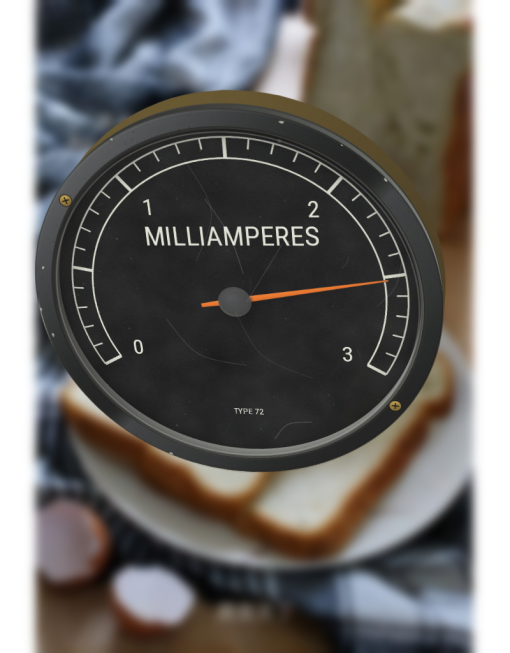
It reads 2.5
